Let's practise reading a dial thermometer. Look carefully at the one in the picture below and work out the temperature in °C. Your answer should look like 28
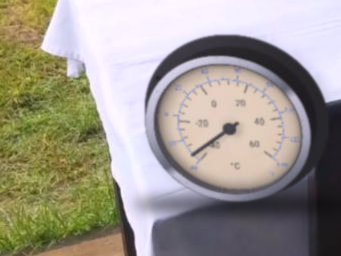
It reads -36
